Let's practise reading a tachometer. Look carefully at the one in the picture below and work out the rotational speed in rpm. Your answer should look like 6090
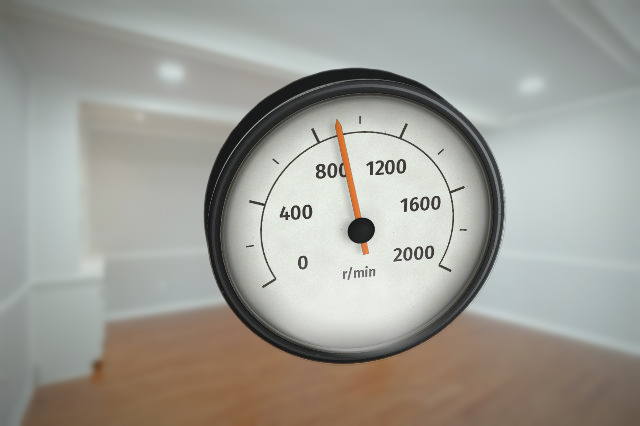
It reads 900
